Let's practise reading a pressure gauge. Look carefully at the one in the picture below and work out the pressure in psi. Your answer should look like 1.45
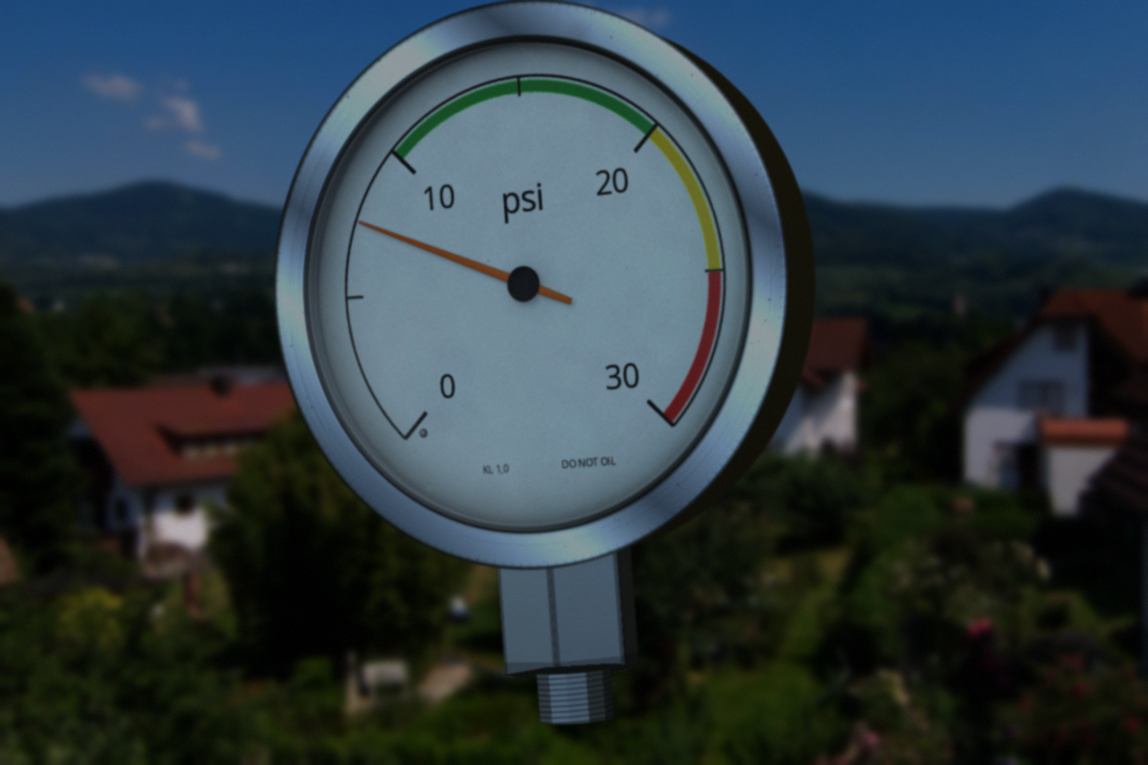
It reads 7.5
